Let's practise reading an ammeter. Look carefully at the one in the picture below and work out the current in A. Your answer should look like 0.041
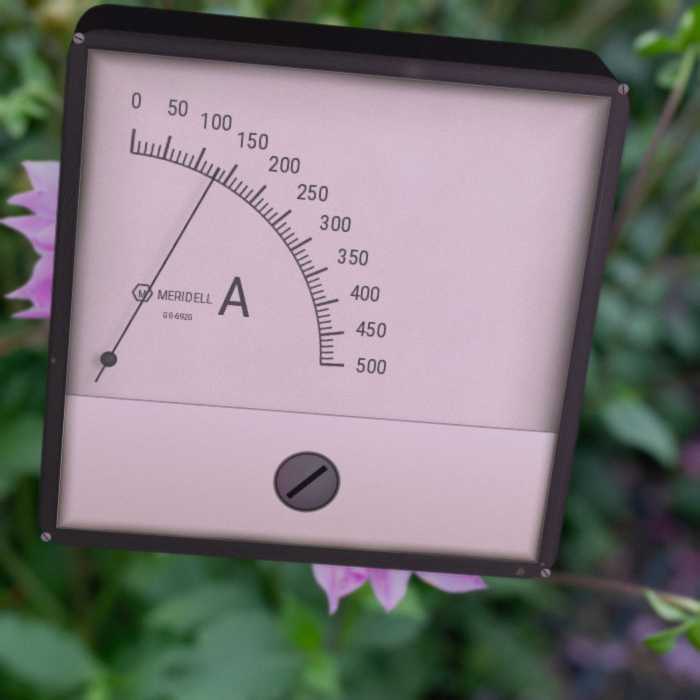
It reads 130
